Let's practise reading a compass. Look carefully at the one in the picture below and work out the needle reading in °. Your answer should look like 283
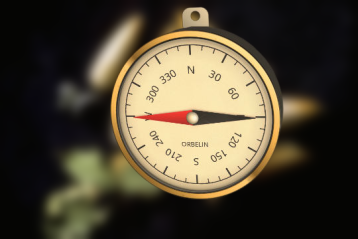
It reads 270
